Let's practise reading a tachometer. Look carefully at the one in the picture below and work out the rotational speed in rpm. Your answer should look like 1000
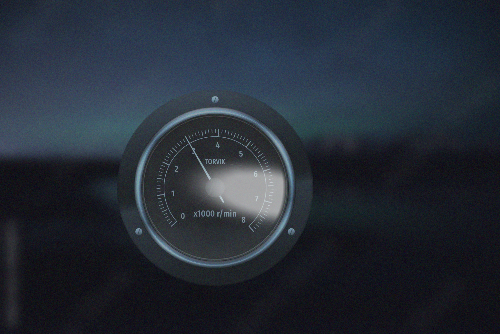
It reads 3000
